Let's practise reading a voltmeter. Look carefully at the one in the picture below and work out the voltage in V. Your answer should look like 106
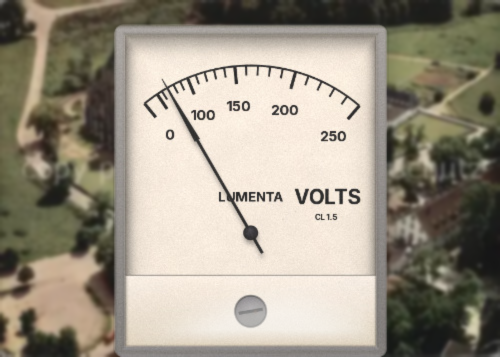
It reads 70
